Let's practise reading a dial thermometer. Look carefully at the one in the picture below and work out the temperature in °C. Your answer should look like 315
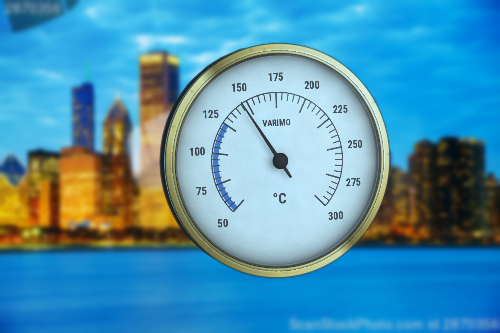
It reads 145
